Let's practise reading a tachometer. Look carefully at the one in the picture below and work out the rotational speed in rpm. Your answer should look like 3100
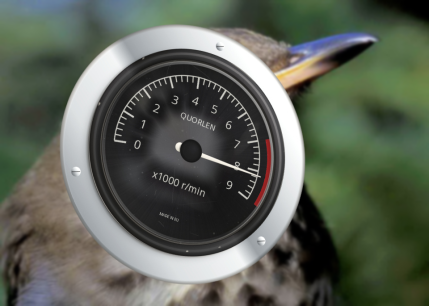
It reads 8200
